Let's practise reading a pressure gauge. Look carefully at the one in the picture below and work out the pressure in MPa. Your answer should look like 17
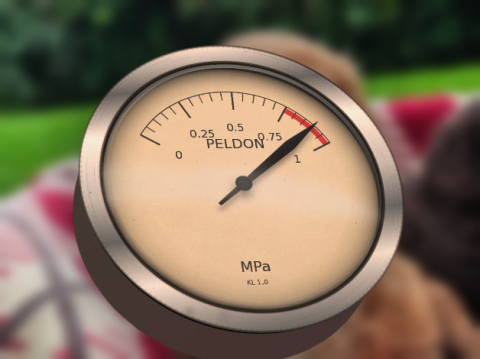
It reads 0.9
